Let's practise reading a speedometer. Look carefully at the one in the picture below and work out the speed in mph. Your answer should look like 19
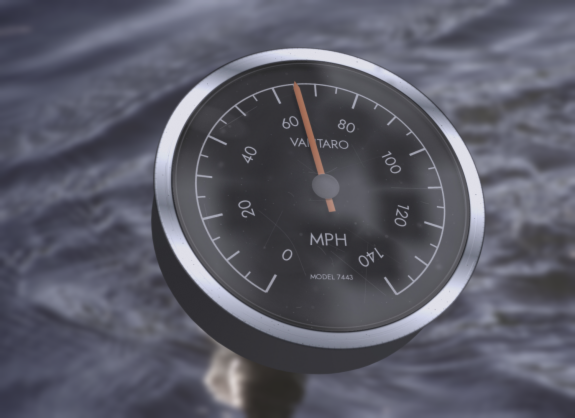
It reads 65
